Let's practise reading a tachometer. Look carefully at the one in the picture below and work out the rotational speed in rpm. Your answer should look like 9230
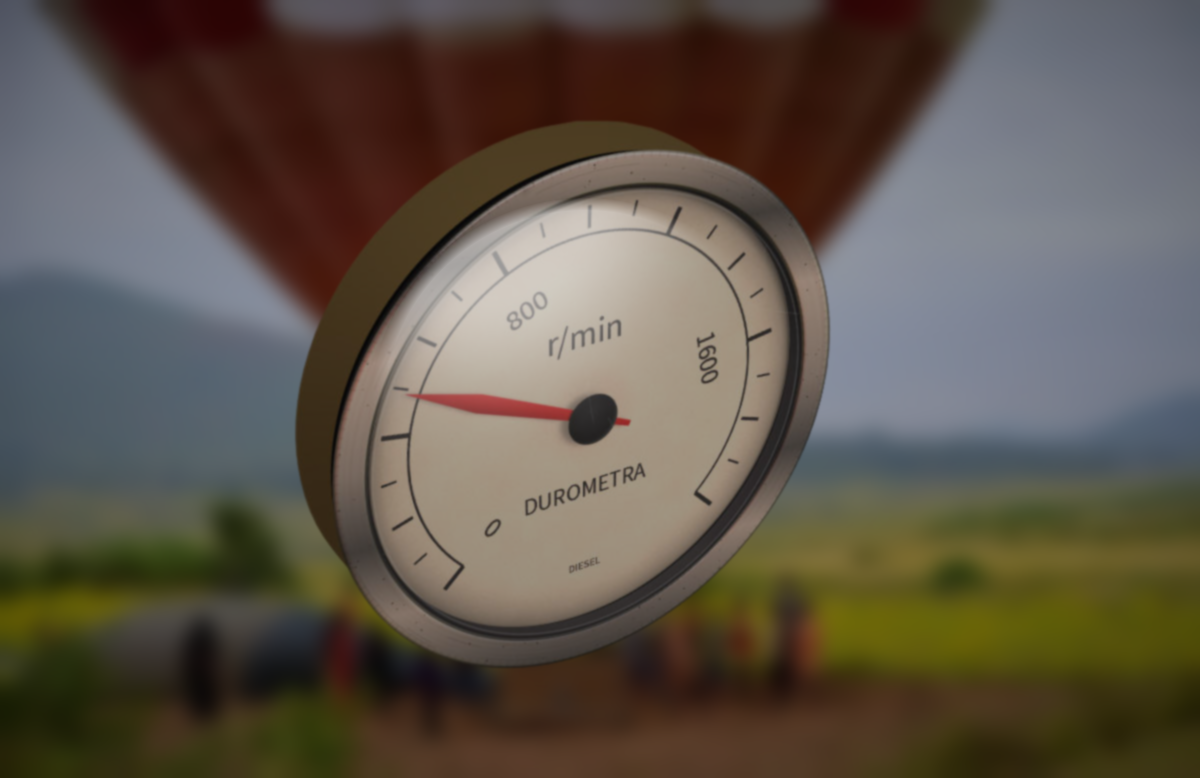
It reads 500
